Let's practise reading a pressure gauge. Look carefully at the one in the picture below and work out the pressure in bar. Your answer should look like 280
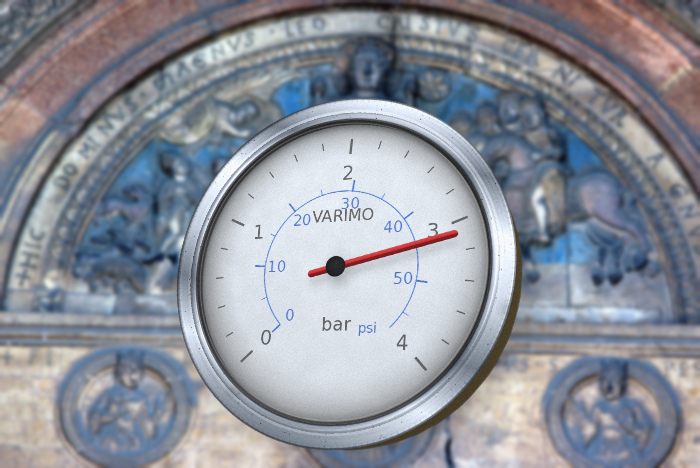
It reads 3.1
